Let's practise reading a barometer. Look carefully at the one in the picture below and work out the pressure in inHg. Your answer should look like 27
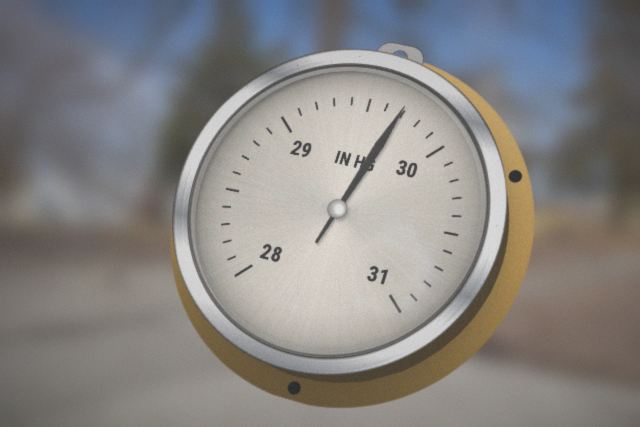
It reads 29.7
